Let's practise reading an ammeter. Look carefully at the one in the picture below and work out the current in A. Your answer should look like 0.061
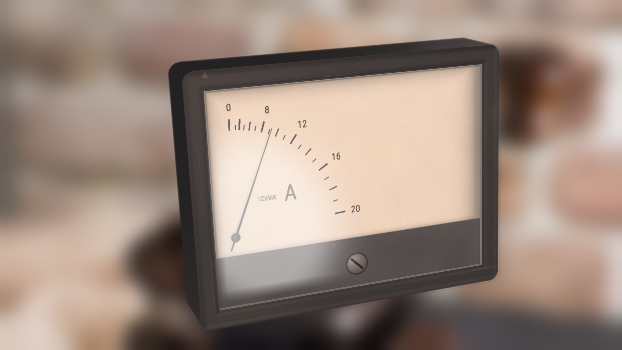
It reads 9
